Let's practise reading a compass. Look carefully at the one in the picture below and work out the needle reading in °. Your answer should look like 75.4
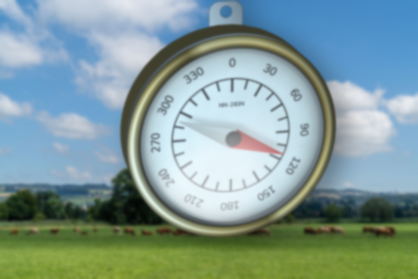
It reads 112.5
